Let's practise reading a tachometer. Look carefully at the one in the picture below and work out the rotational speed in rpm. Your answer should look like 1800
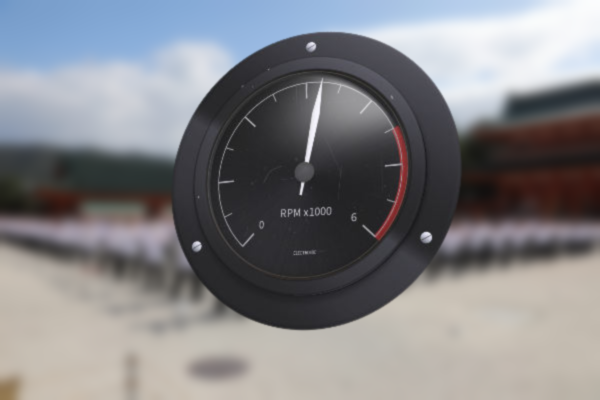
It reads 3250
